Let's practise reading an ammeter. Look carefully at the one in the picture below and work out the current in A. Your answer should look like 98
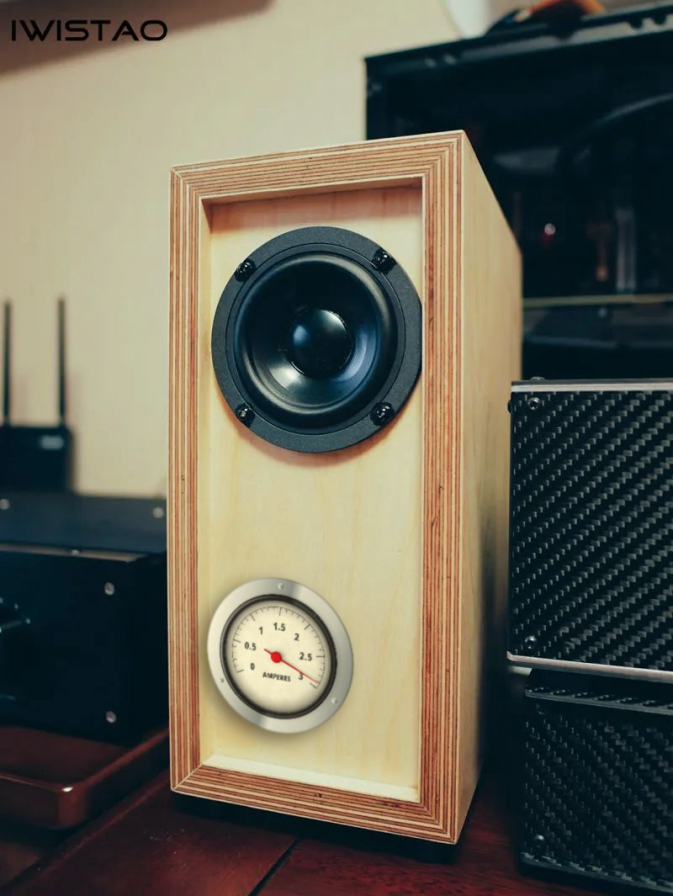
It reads 2.9
